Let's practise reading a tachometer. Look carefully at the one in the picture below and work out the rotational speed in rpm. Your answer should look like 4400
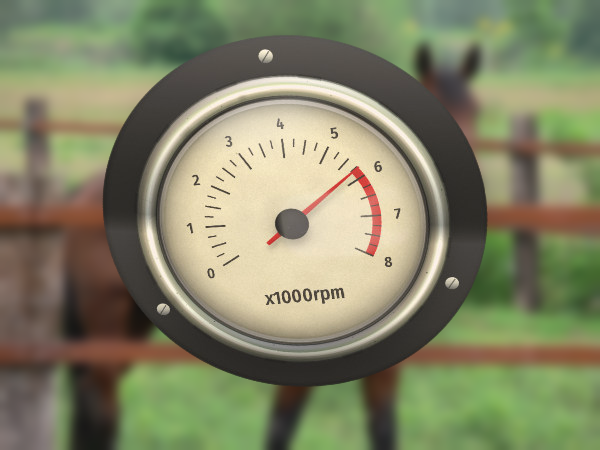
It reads 5750
